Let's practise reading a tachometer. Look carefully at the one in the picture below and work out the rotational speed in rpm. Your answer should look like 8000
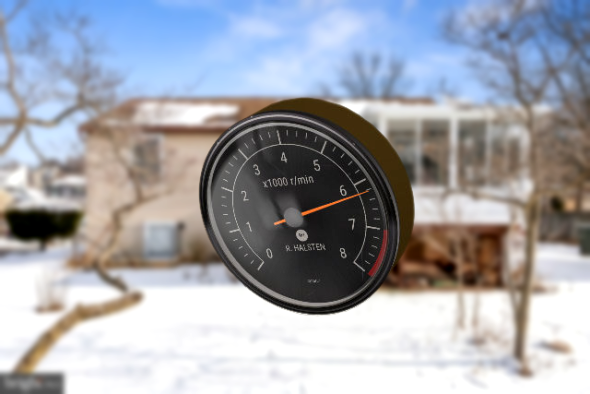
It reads 6200
